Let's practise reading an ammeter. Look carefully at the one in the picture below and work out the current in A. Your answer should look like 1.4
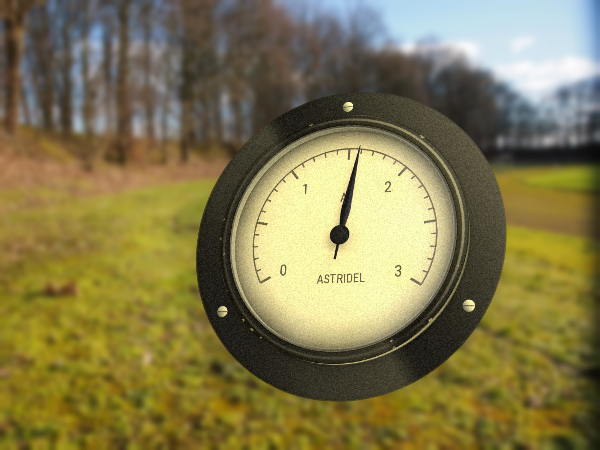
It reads 1.6
